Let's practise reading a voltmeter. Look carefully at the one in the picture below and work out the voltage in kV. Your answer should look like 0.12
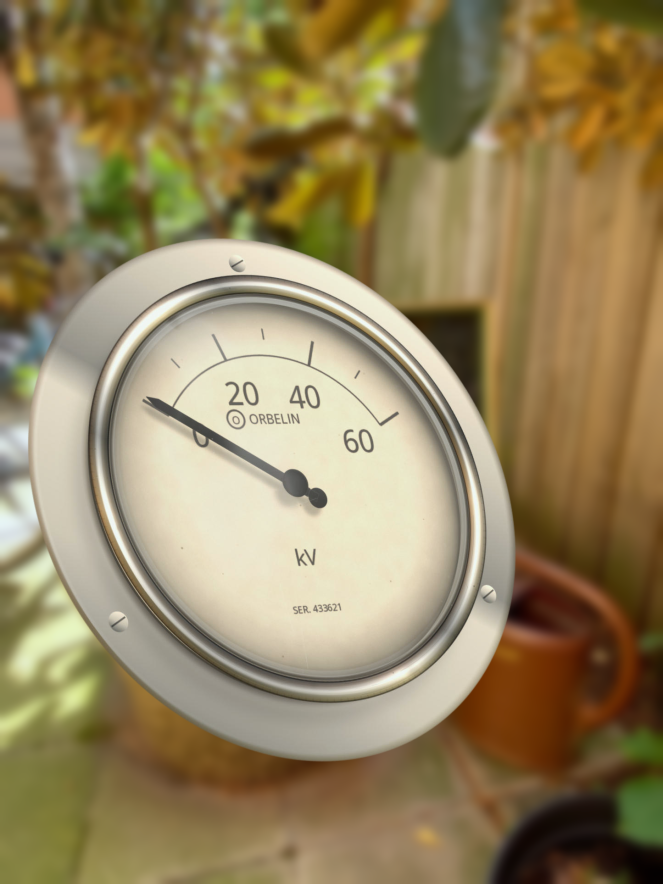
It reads 0
